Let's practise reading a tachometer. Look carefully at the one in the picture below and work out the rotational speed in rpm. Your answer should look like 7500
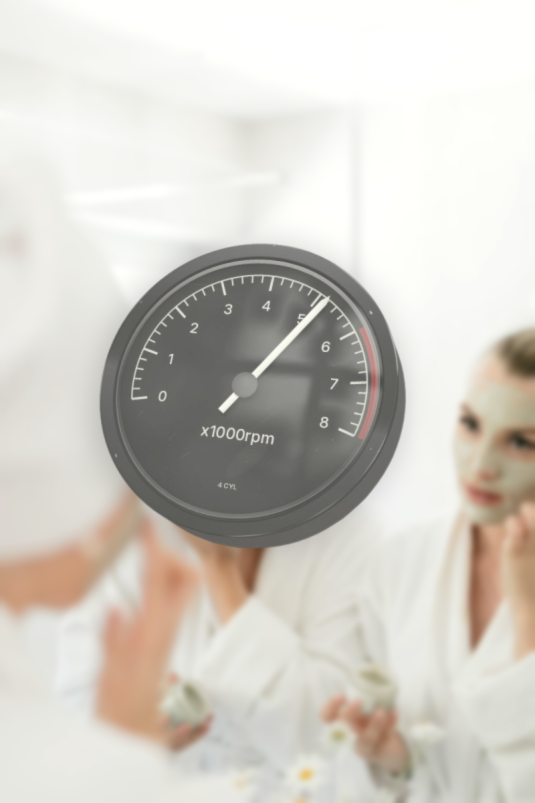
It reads 5200
